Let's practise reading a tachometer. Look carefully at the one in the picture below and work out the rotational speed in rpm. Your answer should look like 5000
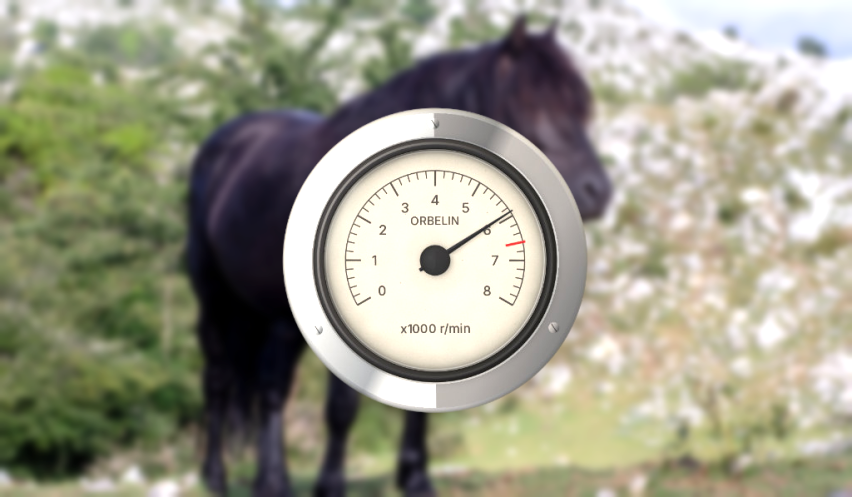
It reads 5900
